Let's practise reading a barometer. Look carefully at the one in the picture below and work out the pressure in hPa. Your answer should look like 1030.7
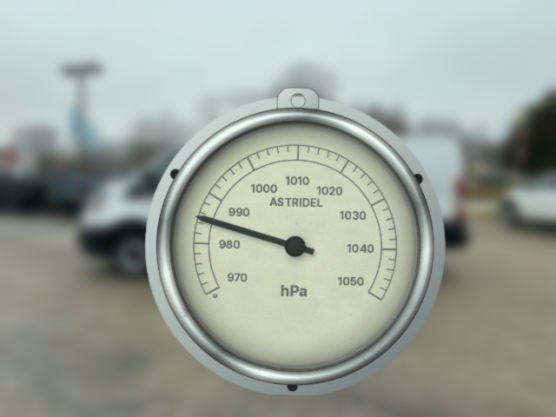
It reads 985
